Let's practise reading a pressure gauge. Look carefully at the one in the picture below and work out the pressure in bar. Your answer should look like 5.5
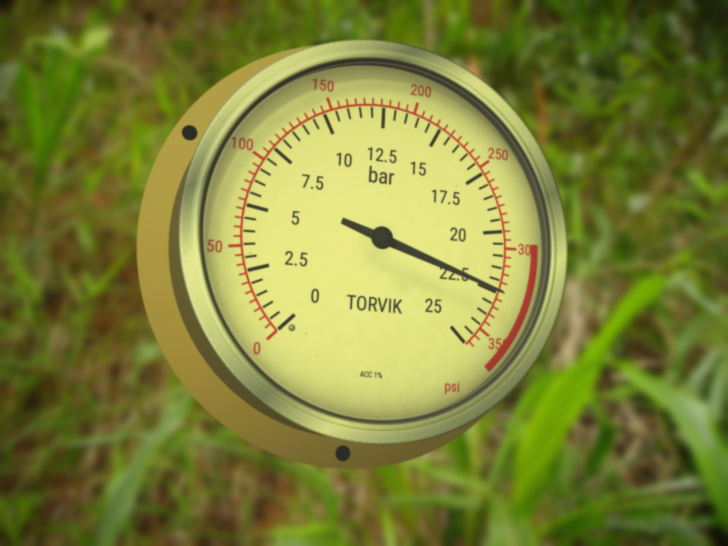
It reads 22.5
